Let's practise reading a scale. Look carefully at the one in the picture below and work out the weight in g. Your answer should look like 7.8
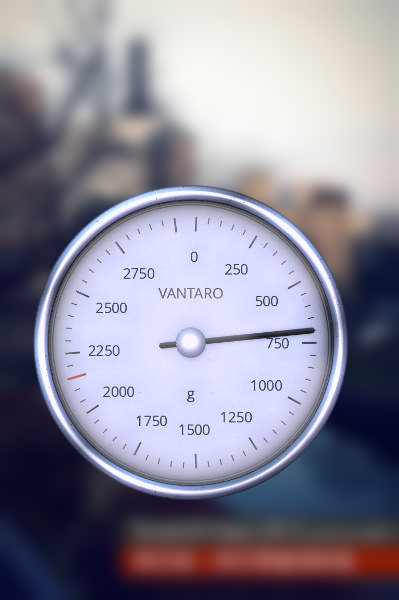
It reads 700
